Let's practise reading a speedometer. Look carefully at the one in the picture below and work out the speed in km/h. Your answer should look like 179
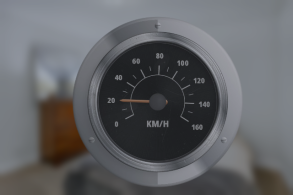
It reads 20
